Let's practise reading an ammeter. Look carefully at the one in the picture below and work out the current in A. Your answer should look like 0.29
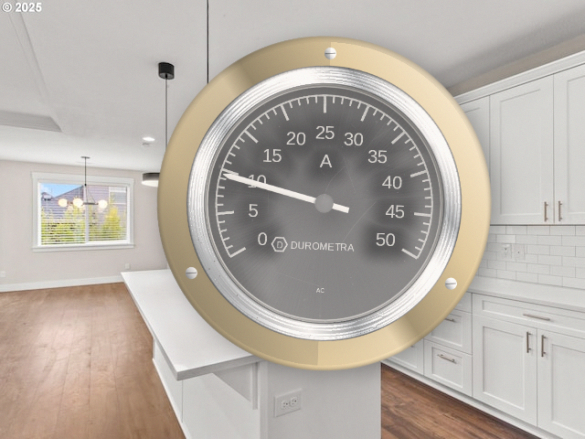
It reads 9.5
